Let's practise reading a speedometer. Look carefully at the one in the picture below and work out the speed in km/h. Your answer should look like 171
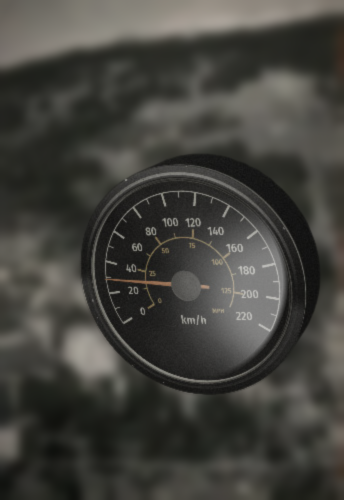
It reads 30
